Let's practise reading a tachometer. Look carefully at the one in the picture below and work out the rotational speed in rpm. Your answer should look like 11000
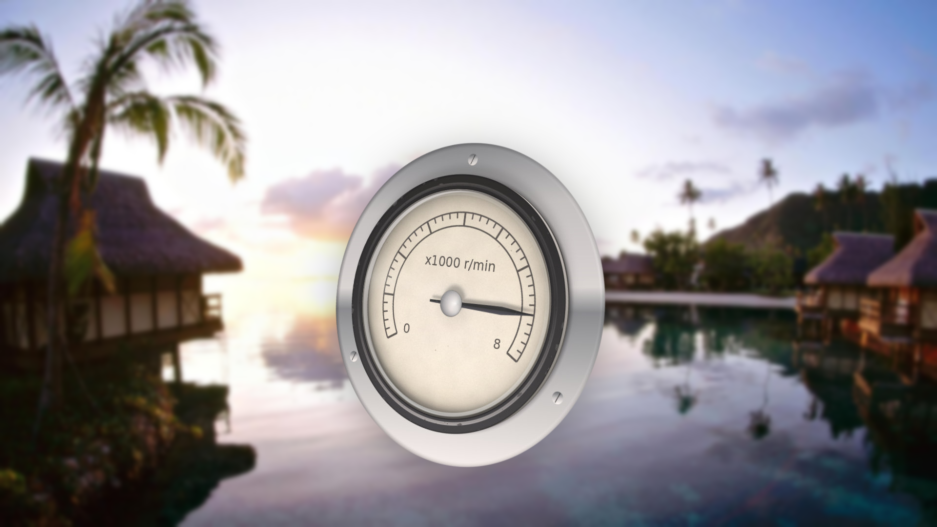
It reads 7000
